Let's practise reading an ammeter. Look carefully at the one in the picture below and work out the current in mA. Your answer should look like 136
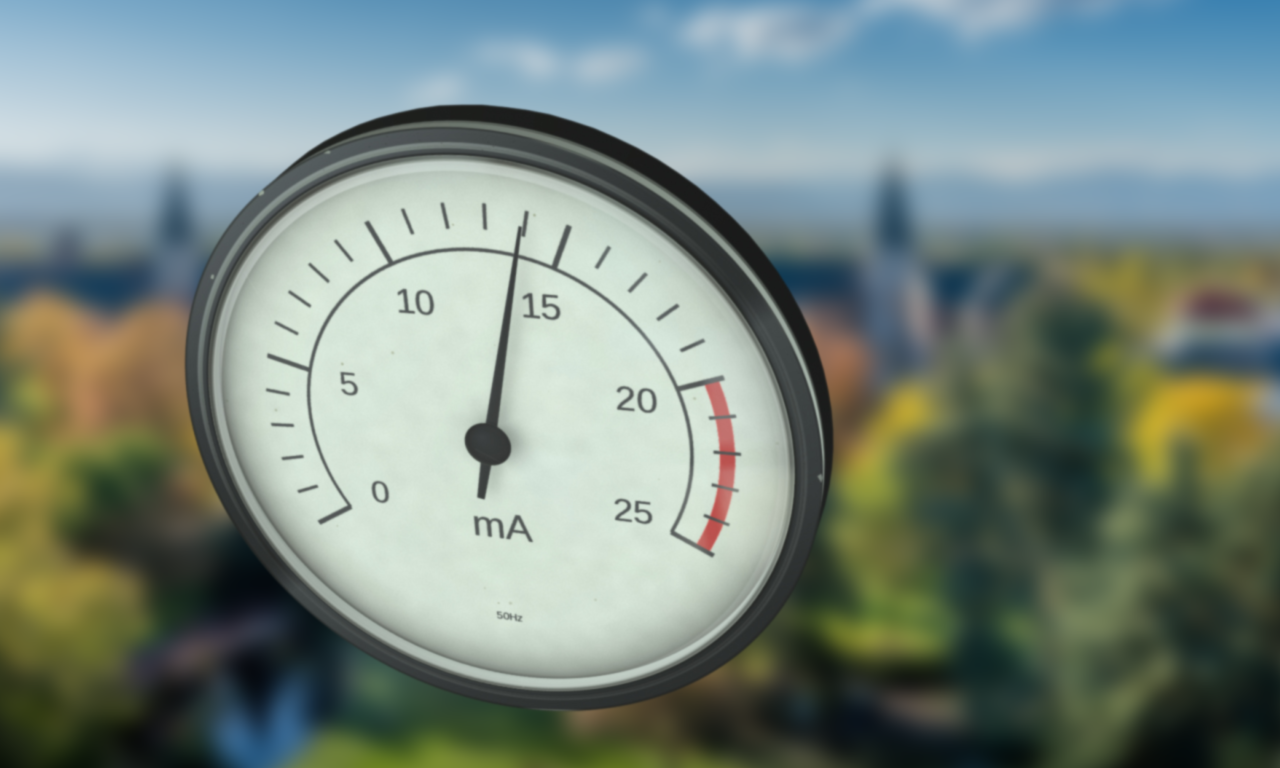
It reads 14
